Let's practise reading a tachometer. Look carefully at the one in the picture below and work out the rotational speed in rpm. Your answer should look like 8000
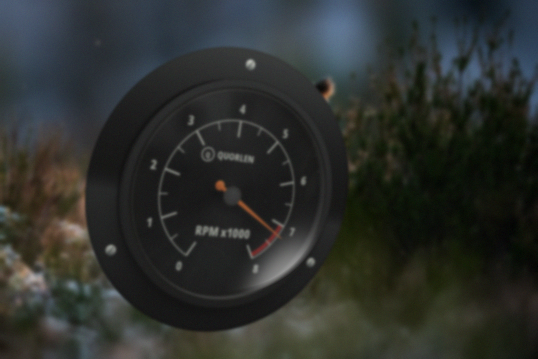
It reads 7250
